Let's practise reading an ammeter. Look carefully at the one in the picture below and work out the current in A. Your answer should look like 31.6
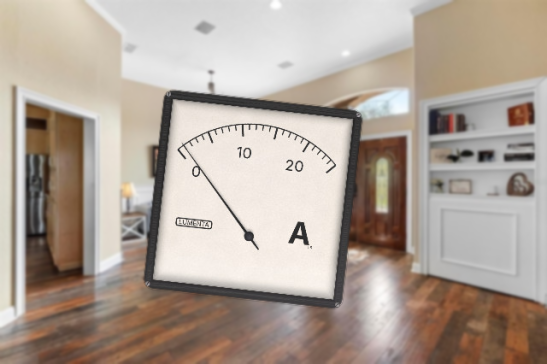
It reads 1
